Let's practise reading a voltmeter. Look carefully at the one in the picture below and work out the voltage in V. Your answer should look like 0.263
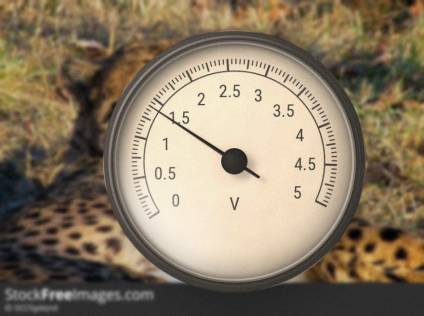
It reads 1.4
